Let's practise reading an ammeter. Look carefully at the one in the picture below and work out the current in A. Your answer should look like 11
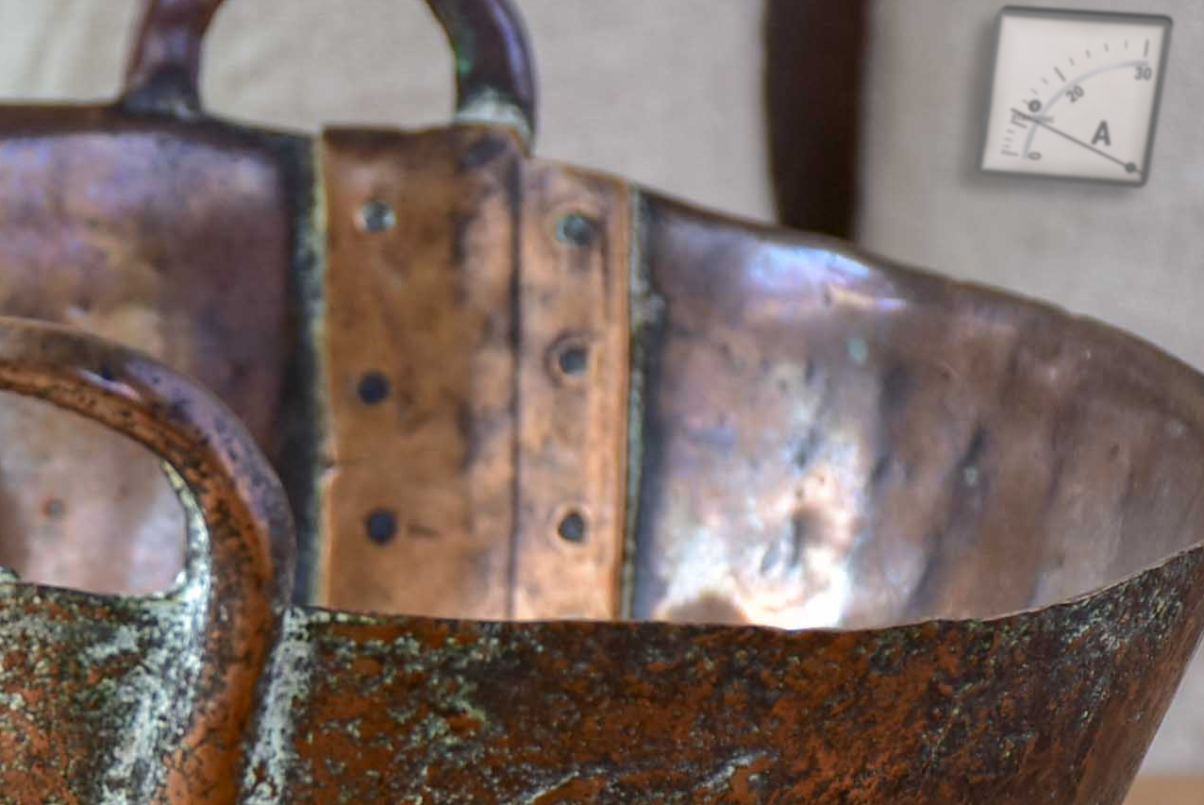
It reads 12
